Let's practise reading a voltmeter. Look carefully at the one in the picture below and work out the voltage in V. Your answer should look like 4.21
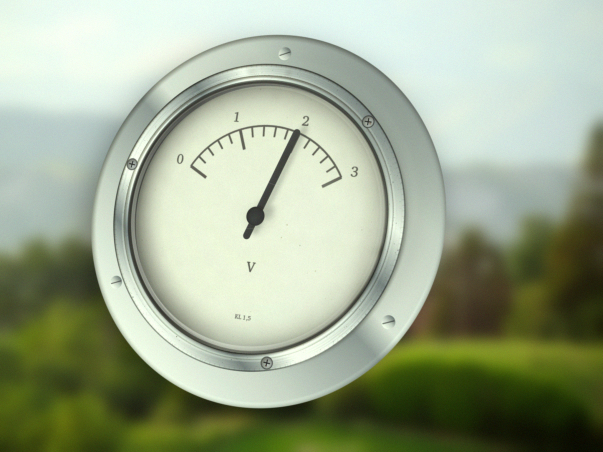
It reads 2
